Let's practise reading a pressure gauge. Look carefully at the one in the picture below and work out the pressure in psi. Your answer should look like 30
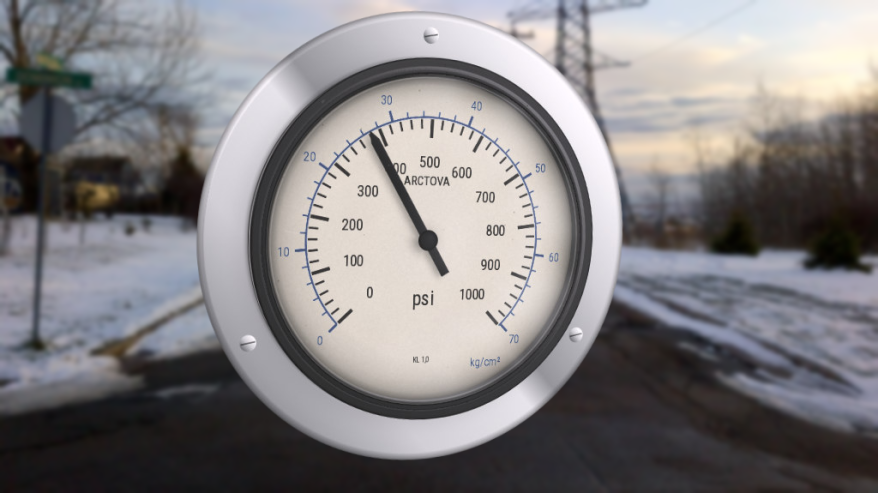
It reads 380
